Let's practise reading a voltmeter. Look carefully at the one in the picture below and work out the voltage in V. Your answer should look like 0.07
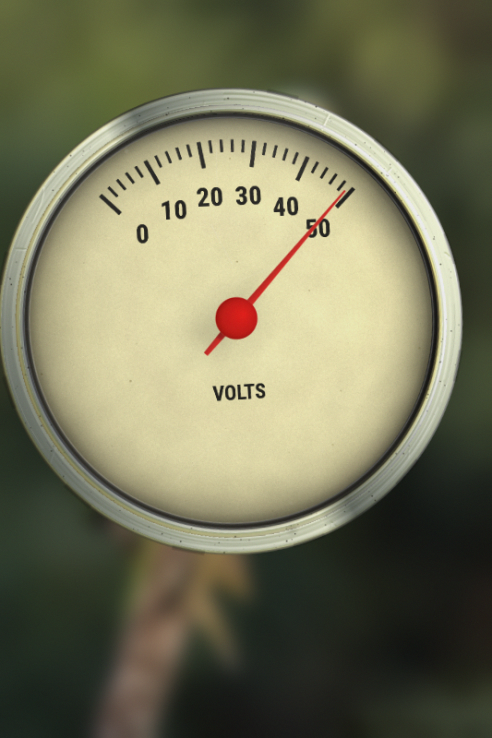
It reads 49
